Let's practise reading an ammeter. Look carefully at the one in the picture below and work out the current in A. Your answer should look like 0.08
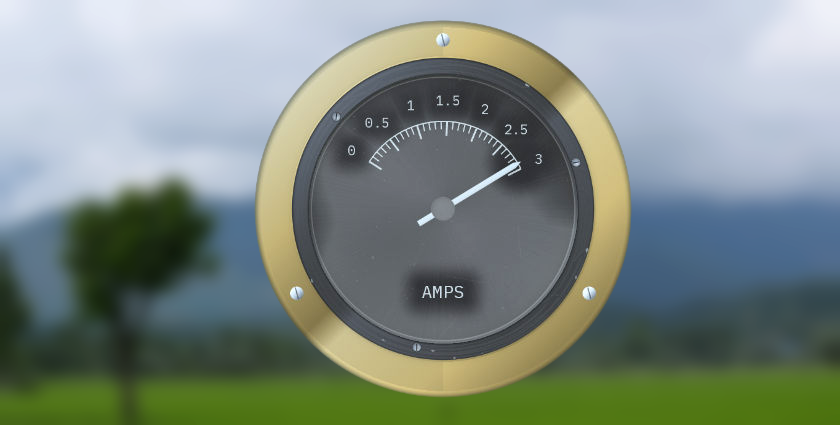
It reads 2.9
